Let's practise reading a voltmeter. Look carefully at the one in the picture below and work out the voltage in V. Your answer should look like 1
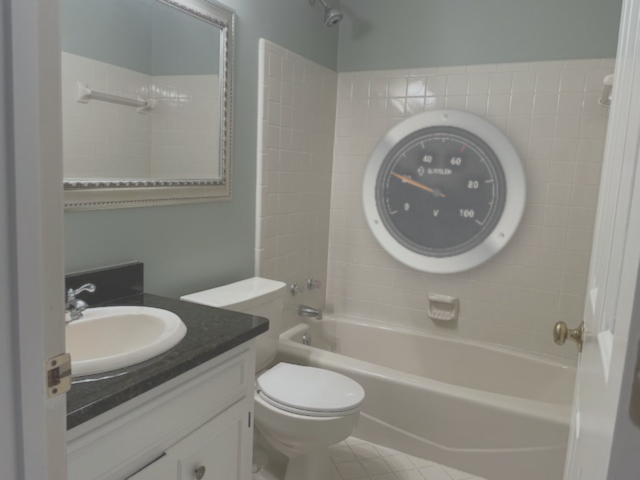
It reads 20
